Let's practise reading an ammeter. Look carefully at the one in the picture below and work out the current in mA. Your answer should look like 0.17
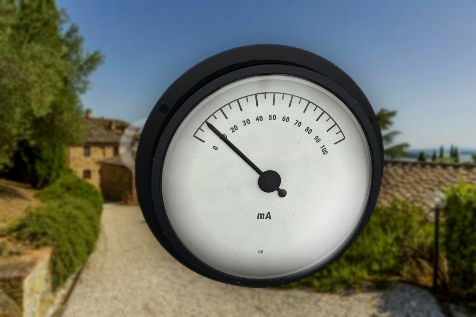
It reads 10
